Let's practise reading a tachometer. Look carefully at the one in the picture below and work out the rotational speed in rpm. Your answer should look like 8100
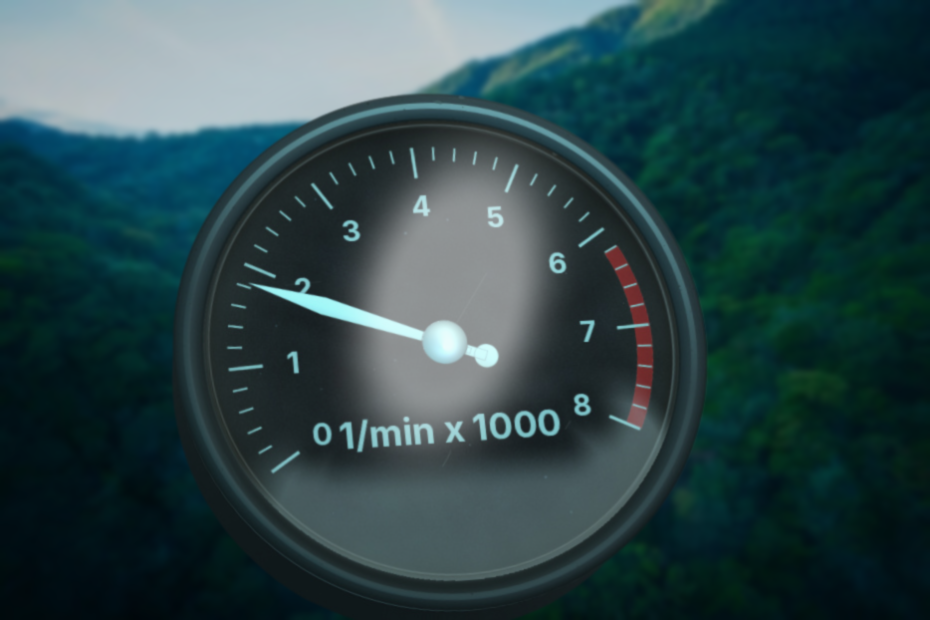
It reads 1800
